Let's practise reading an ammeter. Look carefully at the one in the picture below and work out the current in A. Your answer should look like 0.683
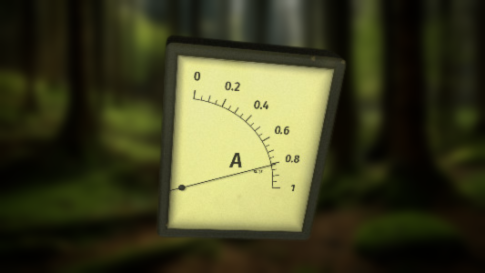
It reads 0.8
